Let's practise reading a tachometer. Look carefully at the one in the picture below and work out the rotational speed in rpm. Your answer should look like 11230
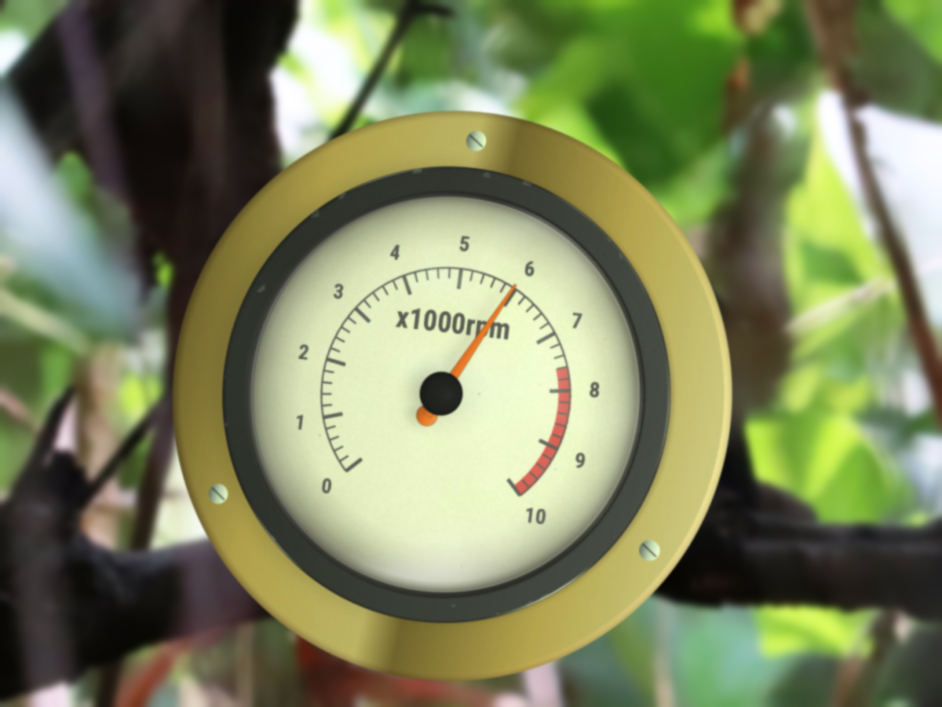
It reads 6000
